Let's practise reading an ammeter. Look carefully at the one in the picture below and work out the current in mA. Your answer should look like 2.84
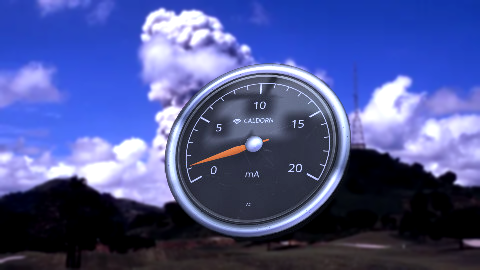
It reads 1
